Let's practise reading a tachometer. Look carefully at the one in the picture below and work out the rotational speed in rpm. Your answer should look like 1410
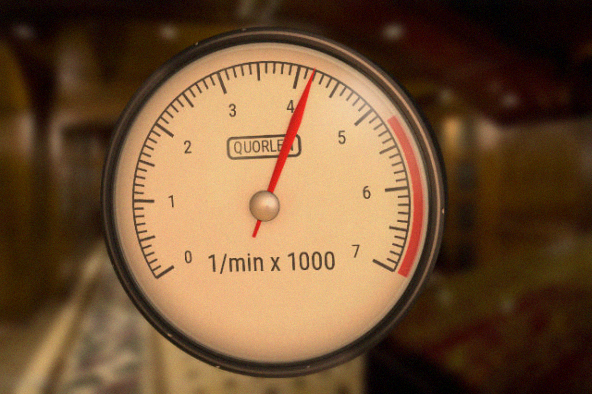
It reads 4200
